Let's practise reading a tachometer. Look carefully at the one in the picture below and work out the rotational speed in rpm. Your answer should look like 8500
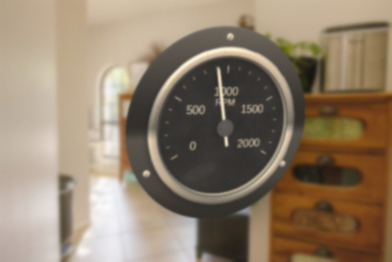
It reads 900
